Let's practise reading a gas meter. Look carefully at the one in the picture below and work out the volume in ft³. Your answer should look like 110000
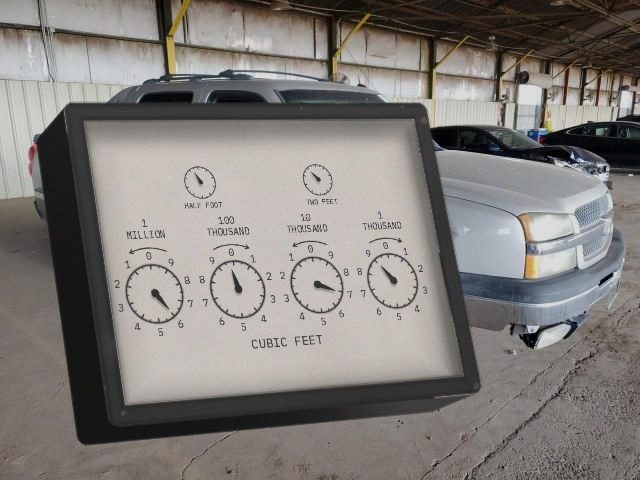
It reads 596900
